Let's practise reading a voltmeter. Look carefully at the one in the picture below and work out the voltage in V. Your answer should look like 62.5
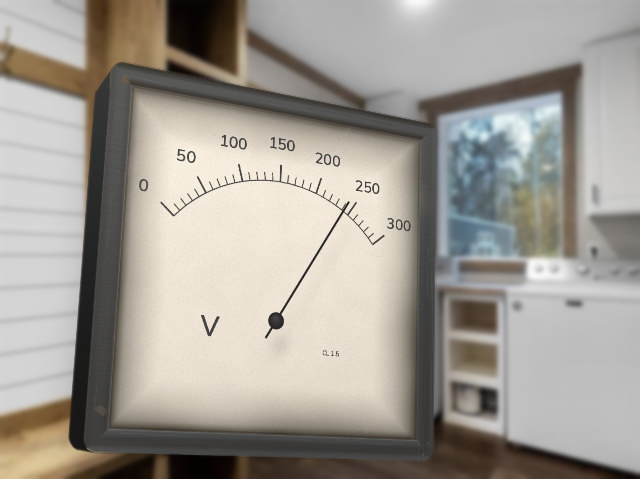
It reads 240
